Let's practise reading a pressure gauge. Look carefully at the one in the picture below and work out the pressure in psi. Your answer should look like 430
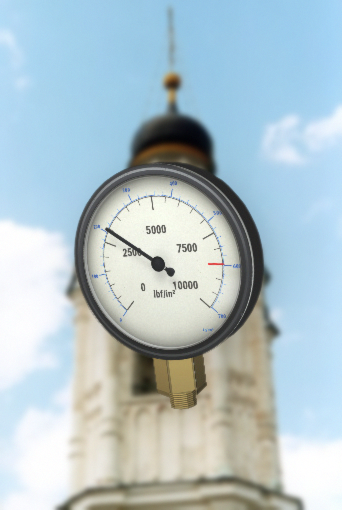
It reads 3000
